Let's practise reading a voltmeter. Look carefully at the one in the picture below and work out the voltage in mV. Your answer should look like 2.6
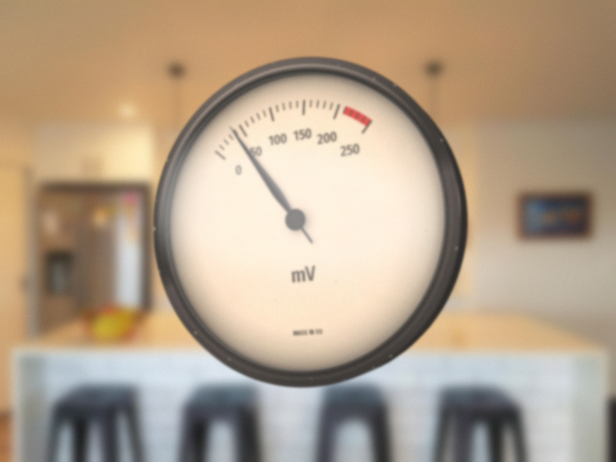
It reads 40
